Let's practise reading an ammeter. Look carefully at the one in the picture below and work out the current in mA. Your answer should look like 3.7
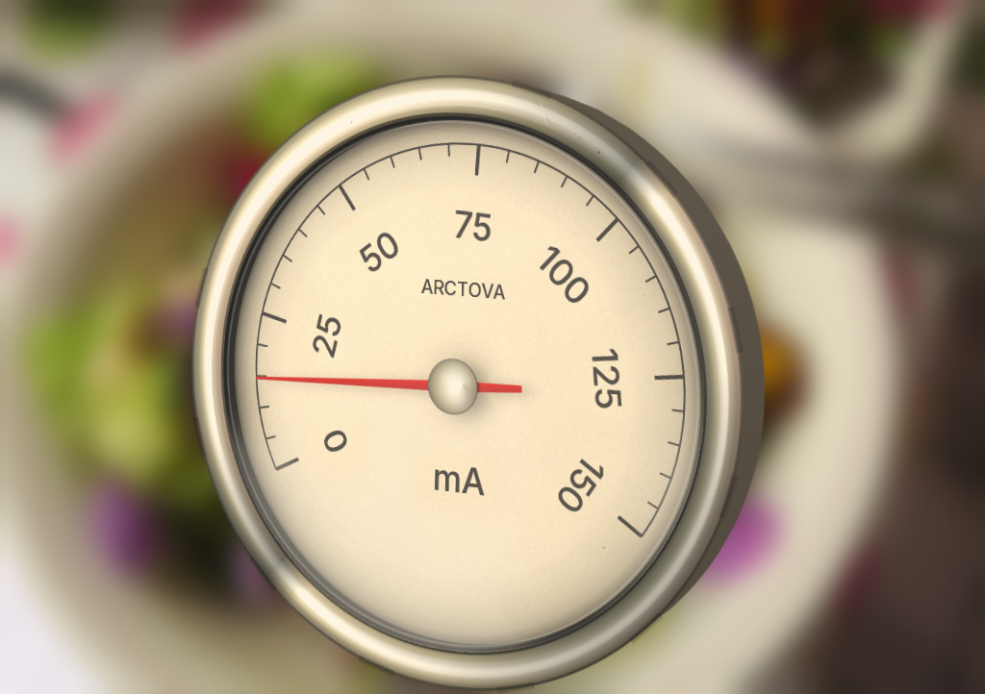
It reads 15
